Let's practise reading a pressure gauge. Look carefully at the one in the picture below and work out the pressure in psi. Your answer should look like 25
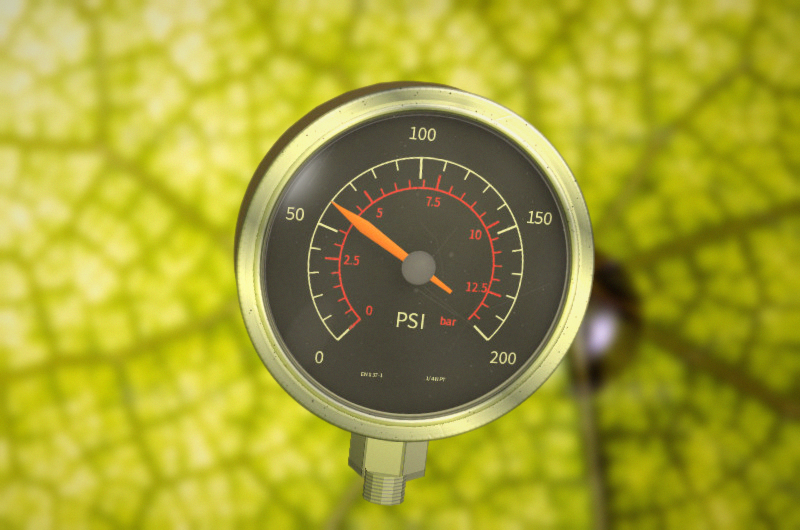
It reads 60
